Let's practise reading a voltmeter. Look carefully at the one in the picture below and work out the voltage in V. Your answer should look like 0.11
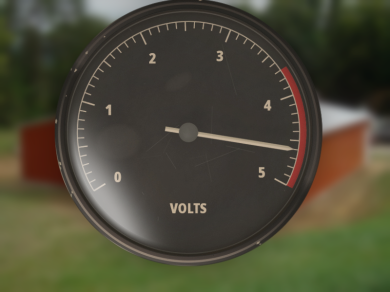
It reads 4.6
